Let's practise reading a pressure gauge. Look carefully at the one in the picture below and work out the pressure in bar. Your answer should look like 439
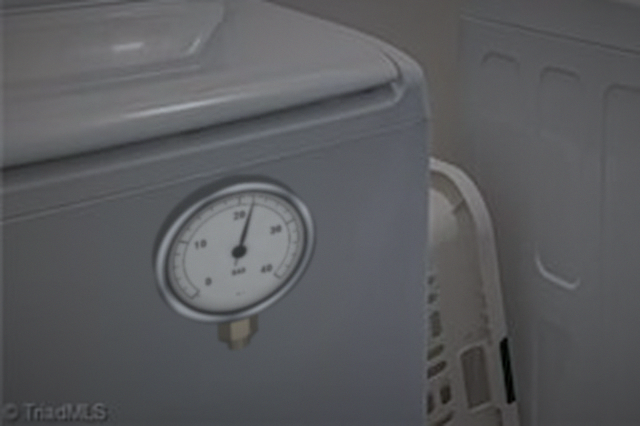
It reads 22
